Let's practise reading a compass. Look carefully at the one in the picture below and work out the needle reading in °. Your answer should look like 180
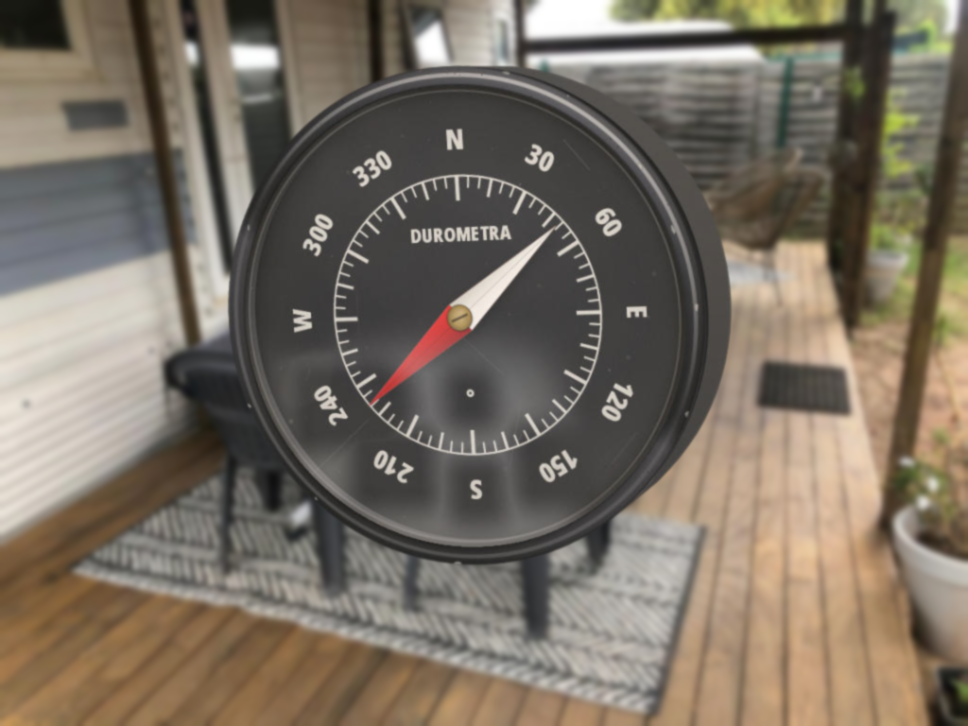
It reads 230
